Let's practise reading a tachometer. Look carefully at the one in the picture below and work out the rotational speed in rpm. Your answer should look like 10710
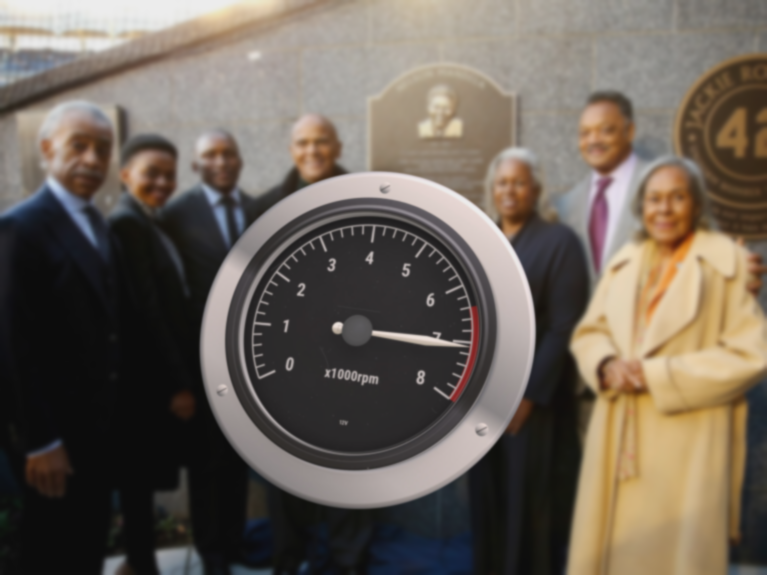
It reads 7100
